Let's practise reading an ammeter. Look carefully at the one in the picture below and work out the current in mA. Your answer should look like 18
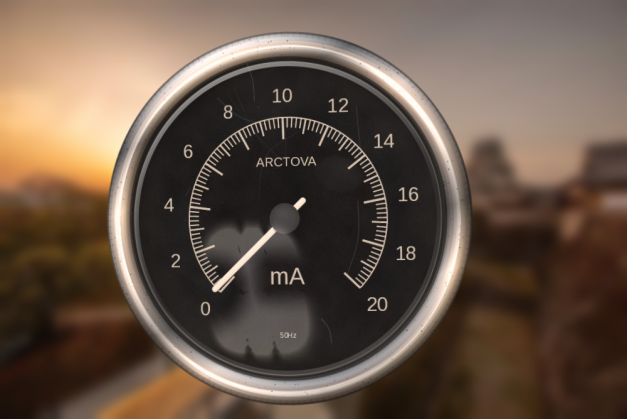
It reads 0.2
